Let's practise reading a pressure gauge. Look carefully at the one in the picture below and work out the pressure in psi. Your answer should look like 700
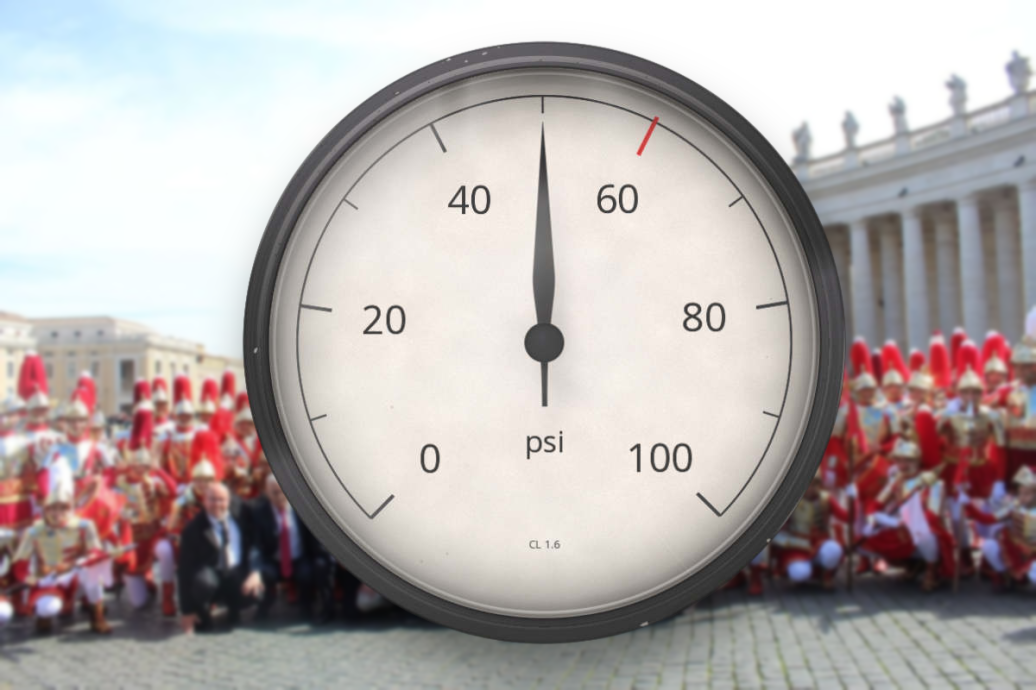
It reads 50
